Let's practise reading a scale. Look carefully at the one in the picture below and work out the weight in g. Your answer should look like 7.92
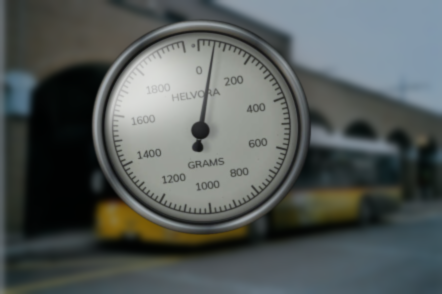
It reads 60
